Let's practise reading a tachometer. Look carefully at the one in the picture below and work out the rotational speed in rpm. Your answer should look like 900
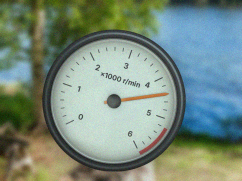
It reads 4400
